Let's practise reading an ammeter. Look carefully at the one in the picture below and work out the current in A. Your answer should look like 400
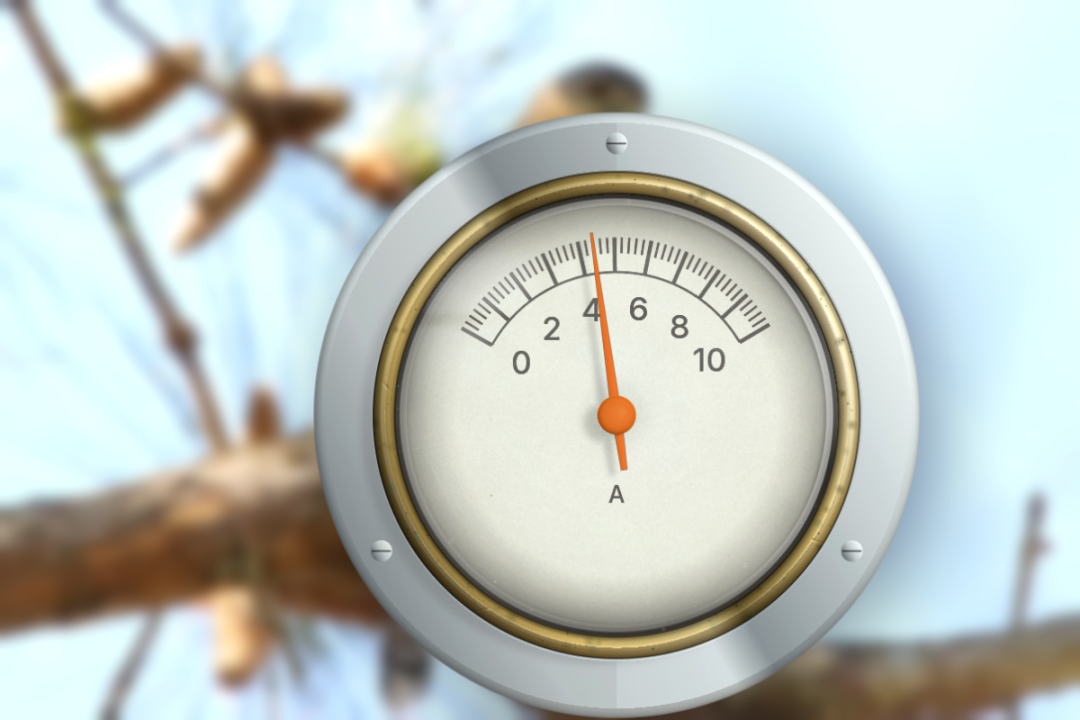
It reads 4.4
